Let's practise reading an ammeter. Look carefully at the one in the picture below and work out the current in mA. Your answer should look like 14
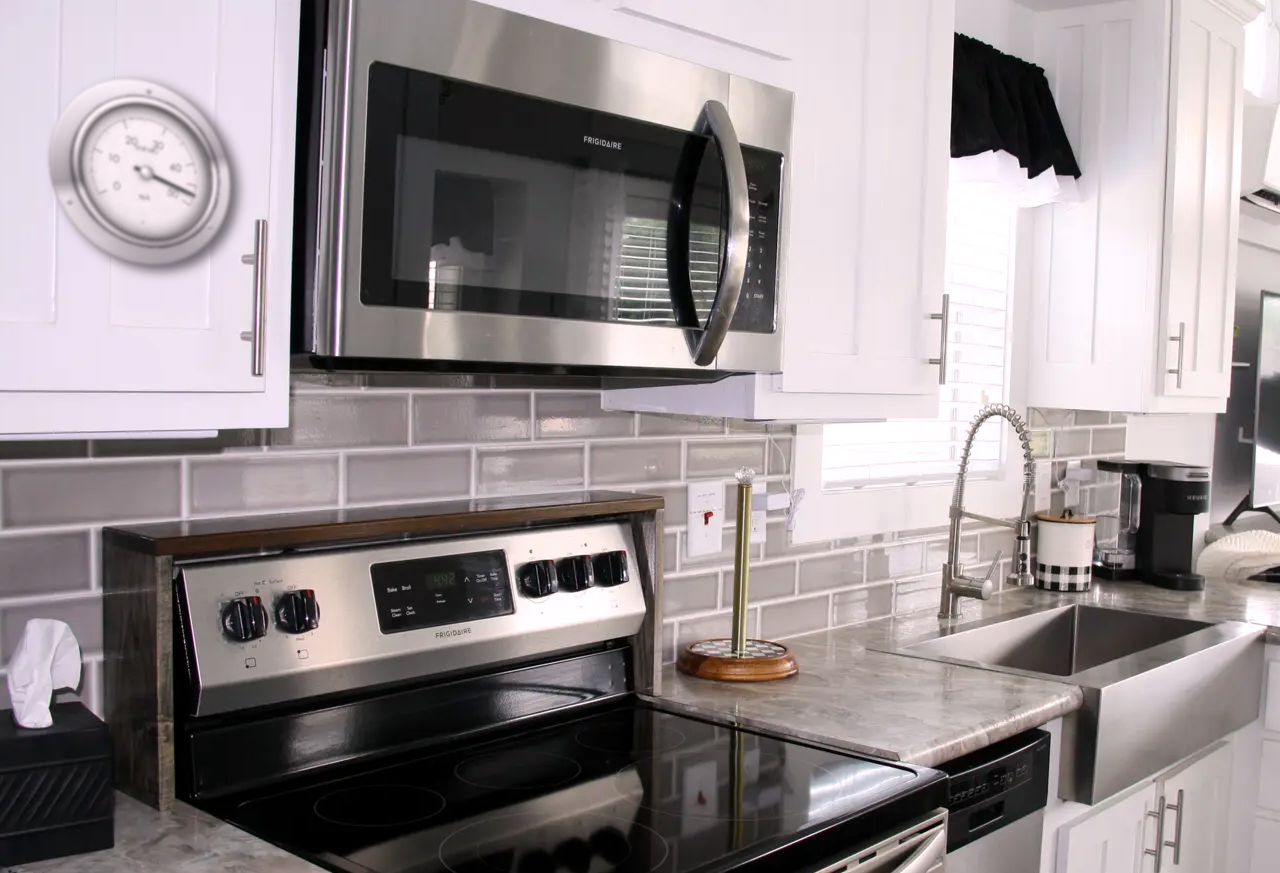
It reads 47.5
